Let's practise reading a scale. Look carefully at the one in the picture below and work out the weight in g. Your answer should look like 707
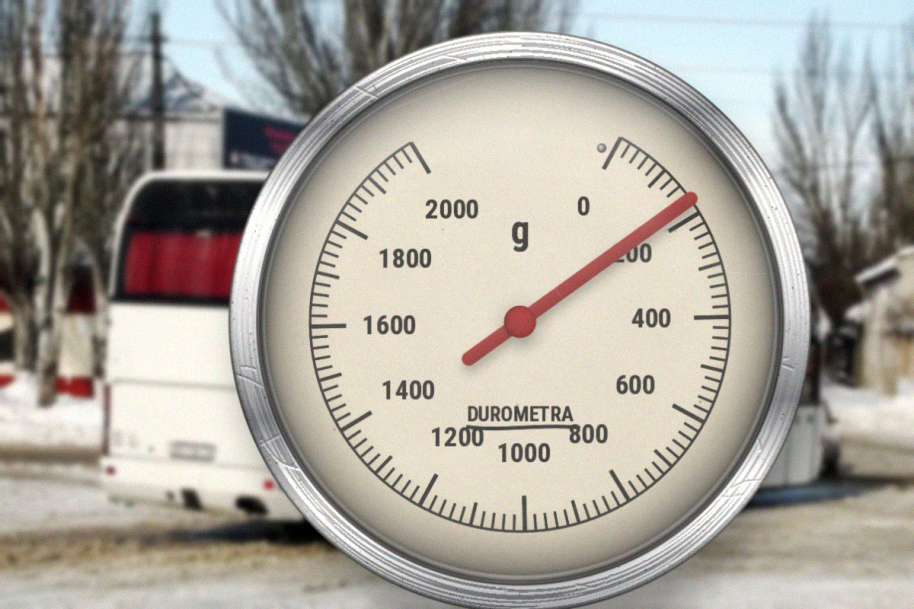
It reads 170
